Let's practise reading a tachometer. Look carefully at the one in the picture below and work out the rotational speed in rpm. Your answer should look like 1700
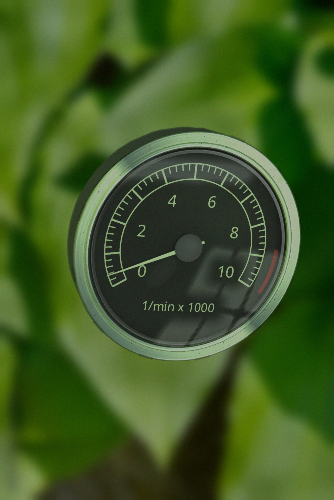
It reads 400
